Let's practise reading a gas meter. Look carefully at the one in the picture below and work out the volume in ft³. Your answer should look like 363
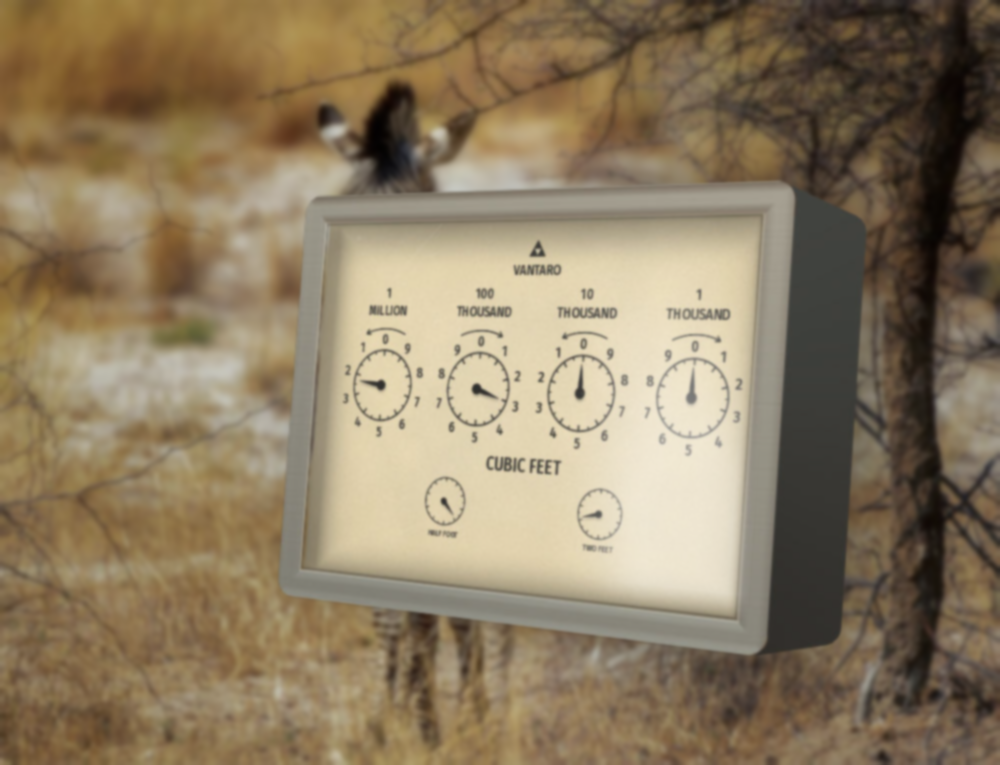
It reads 230000
